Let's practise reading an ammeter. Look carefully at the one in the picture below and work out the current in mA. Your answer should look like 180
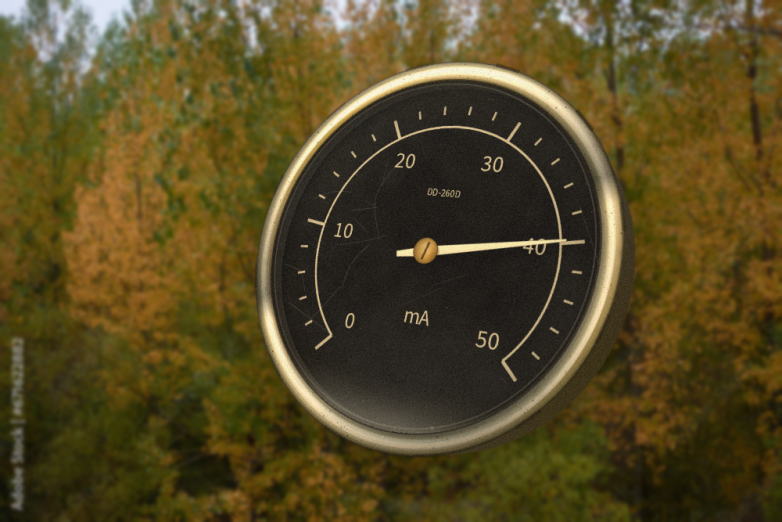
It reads 40
